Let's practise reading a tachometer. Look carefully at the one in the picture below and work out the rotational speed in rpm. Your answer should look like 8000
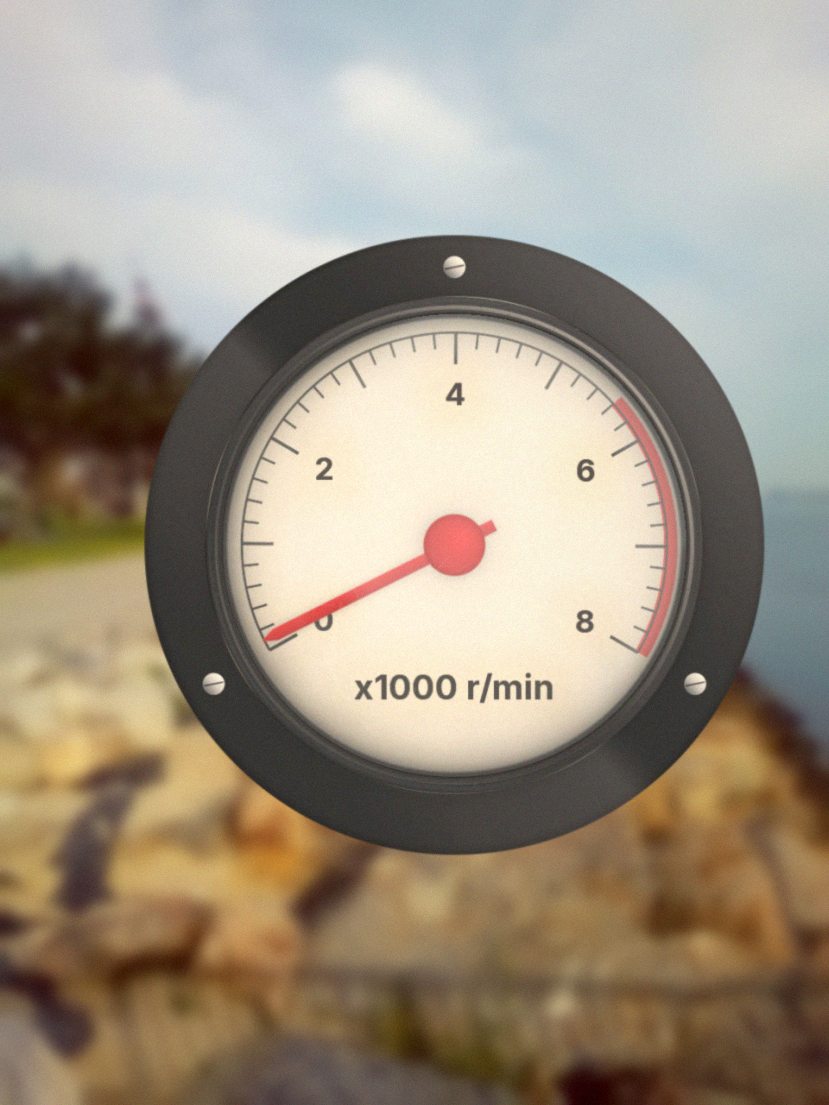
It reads 100
